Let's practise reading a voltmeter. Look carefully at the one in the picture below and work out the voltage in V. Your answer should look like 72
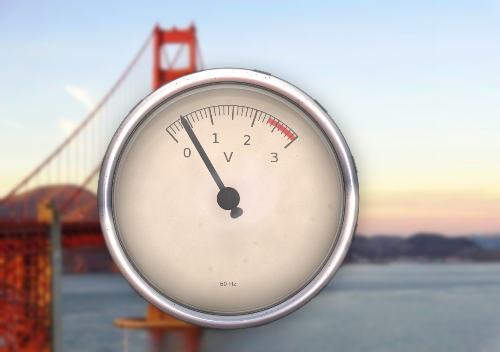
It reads 0.4
